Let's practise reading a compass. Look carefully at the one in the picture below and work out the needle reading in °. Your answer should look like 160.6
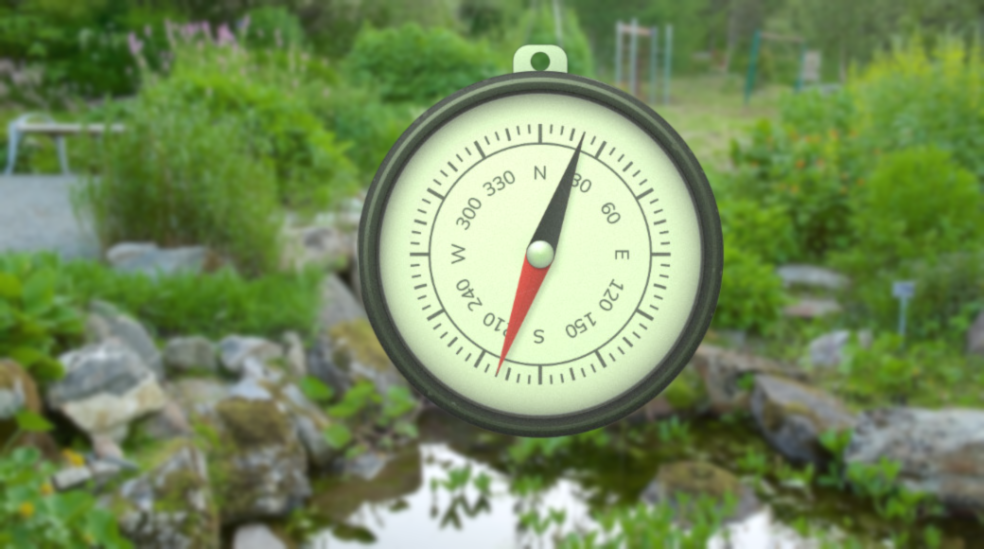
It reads 200
